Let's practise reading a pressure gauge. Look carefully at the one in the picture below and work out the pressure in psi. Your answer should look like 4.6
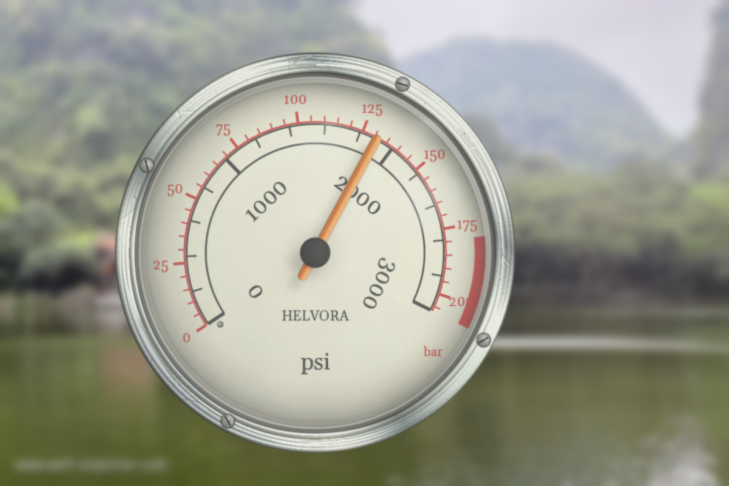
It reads 1900
